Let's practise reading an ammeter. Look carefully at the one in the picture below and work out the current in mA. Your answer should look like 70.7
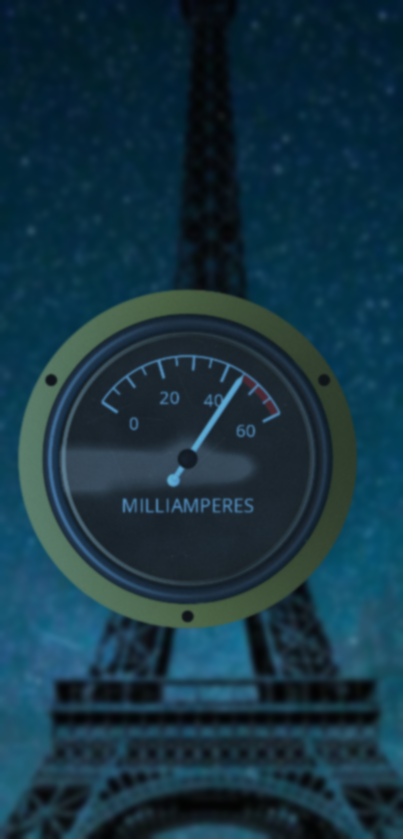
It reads 45
